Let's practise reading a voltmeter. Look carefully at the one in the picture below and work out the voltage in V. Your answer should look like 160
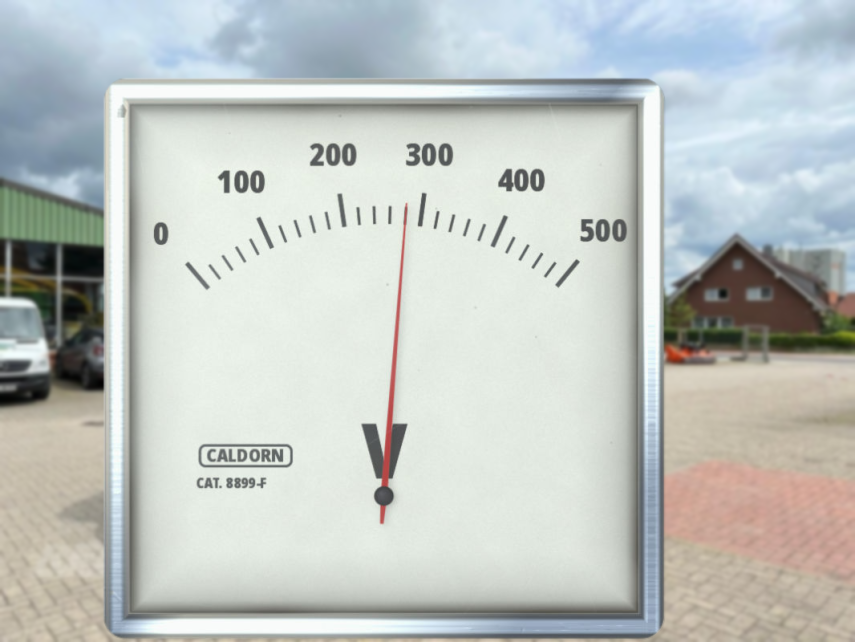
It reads 280
